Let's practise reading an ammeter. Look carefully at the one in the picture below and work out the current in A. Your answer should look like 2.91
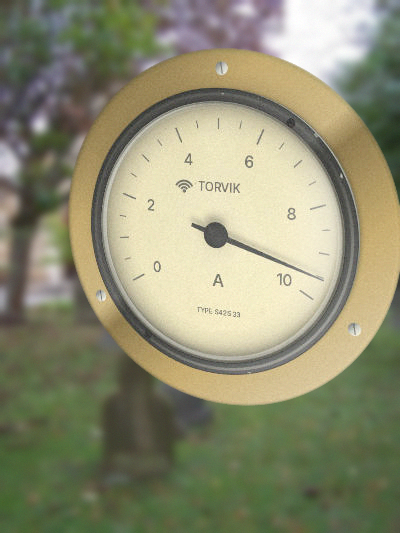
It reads 9.5
